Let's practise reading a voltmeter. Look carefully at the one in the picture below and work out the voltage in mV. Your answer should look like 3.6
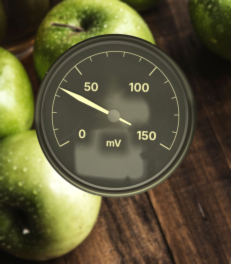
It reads 35
